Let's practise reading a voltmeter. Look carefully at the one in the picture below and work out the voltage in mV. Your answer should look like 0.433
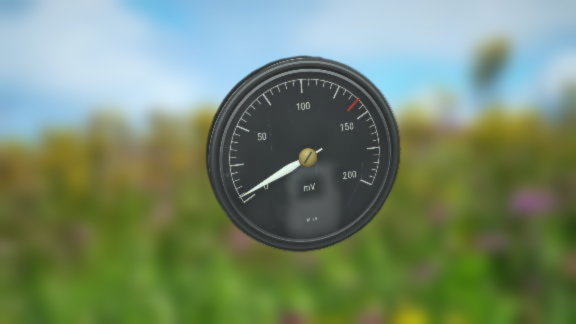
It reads 5
